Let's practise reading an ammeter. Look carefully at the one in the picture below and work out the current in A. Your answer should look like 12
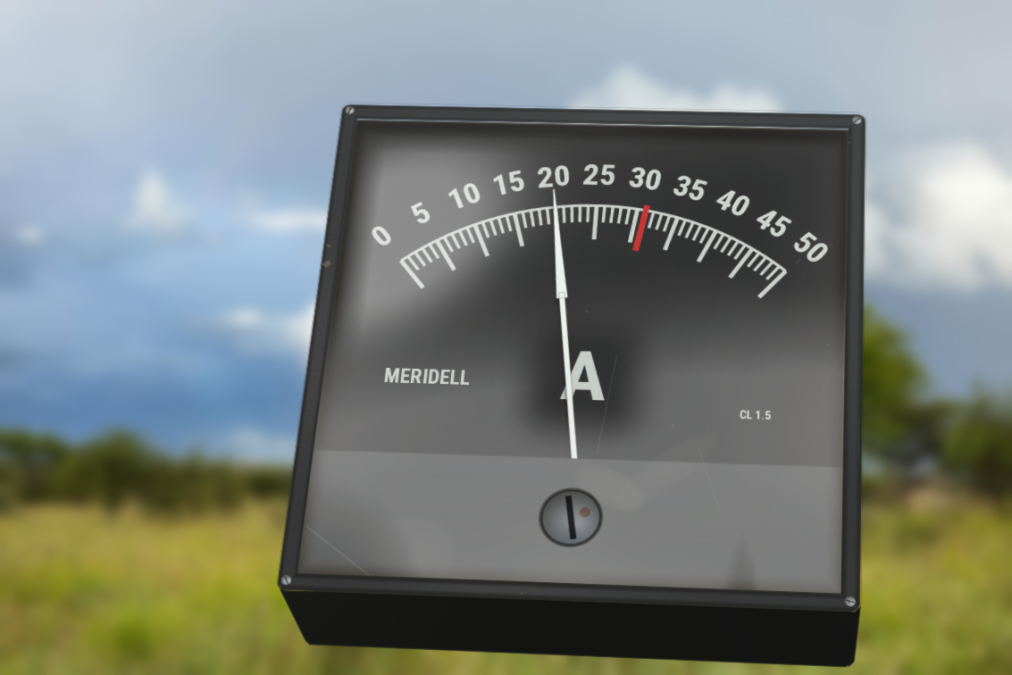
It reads 20
